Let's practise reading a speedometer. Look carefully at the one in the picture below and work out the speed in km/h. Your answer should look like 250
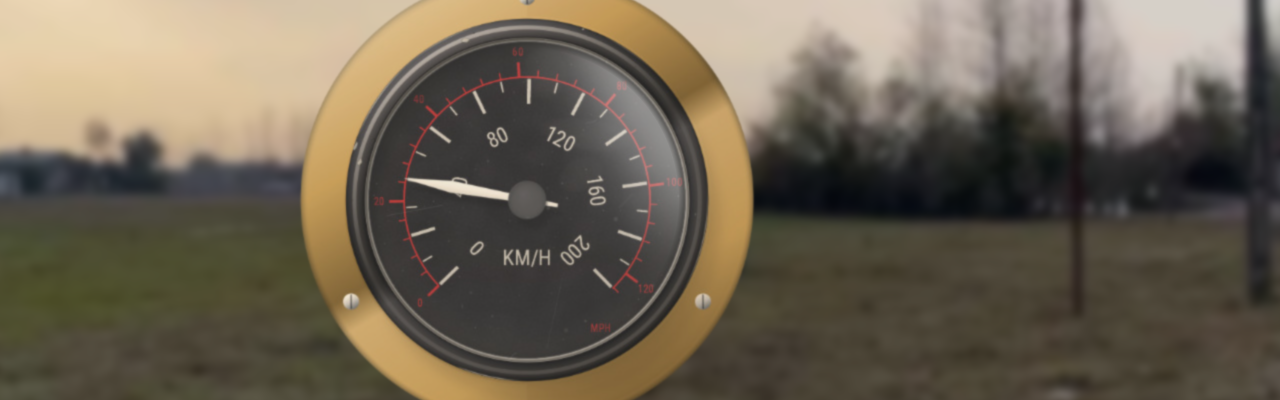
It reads 40
